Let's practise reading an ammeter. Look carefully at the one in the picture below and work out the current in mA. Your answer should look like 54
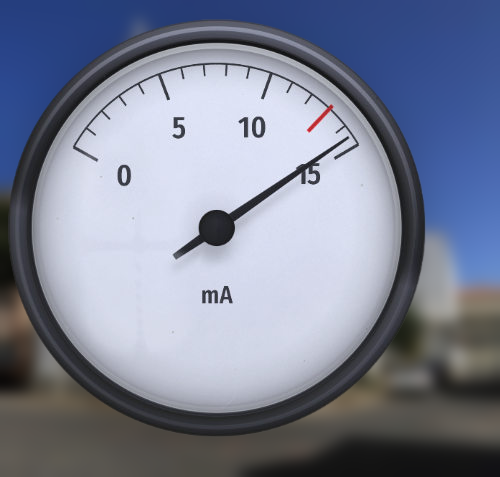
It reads 14.5
